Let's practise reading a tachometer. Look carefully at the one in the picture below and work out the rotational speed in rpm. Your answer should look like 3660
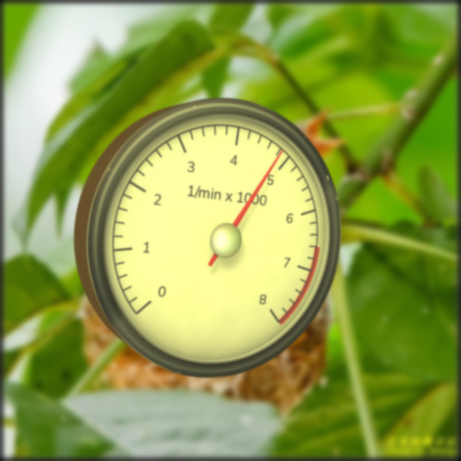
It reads 4800
